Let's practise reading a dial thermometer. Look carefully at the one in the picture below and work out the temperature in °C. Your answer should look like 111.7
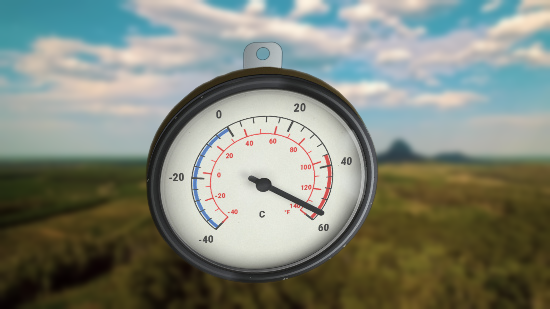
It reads 56
